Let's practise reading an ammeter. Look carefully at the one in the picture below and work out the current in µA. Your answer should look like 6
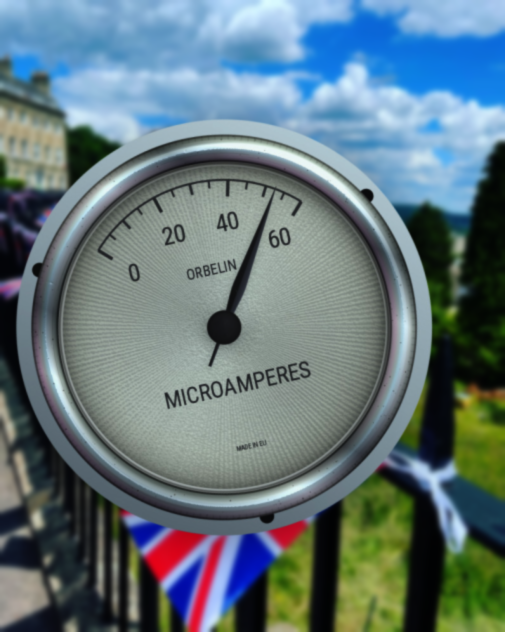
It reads 52.5
